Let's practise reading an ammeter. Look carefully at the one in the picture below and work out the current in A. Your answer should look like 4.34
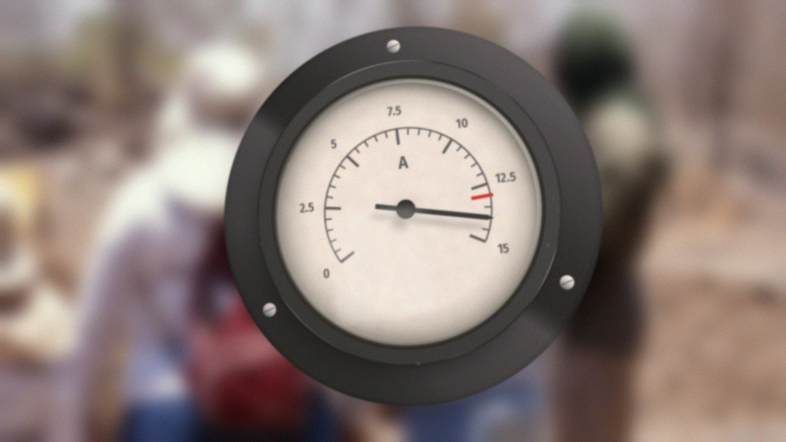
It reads 14
